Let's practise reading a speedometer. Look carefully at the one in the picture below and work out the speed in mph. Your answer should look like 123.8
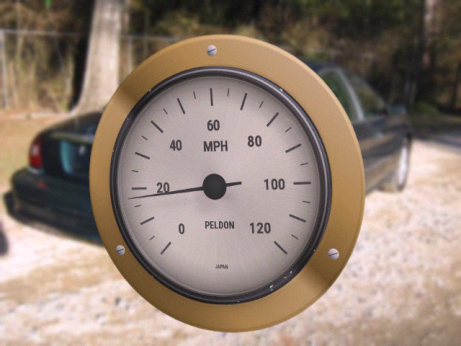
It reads 17.5
